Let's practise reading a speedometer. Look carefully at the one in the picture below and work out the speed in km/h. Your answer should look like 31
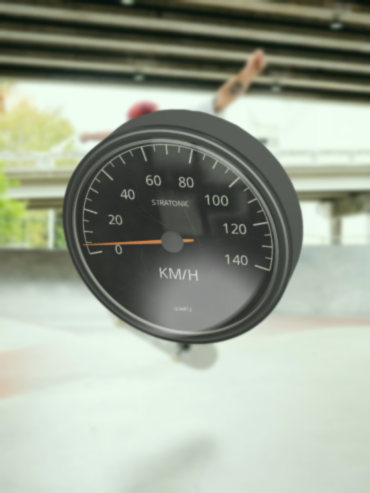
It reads 5
